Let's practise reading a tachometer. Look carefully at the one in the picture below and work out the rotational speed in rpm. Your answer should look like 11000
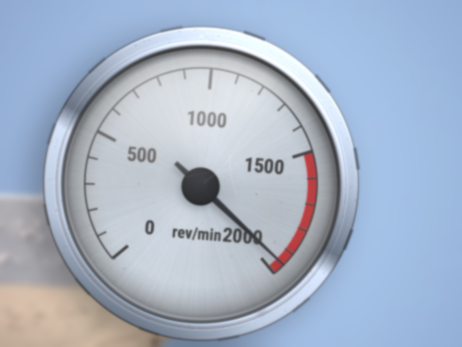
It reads 1950
